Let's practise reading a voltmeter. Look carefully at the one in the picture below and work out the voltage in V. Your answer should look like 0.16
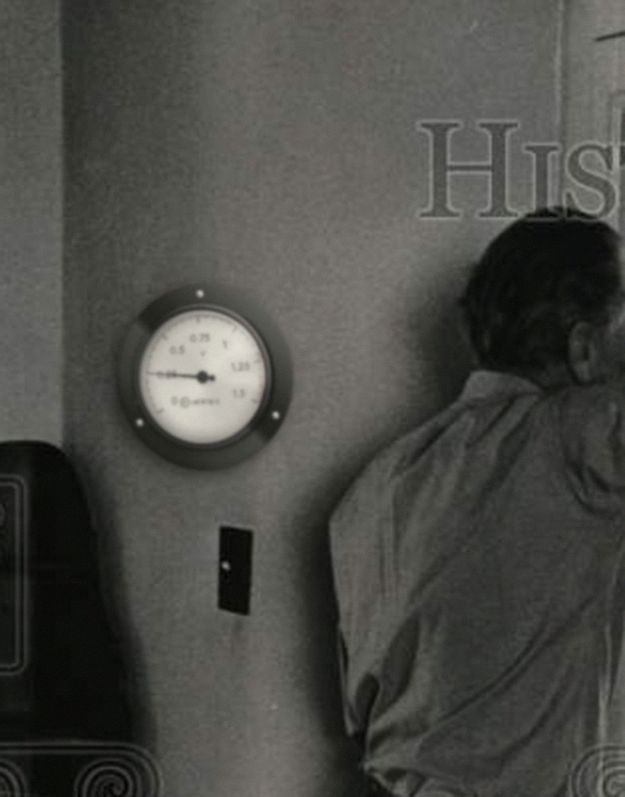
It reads 0.25
